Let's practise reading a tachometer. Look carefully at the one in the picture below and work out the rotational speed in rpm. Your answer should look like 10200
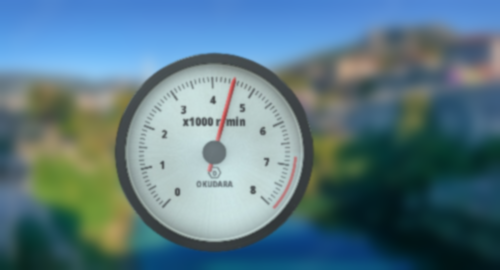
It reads 4500
